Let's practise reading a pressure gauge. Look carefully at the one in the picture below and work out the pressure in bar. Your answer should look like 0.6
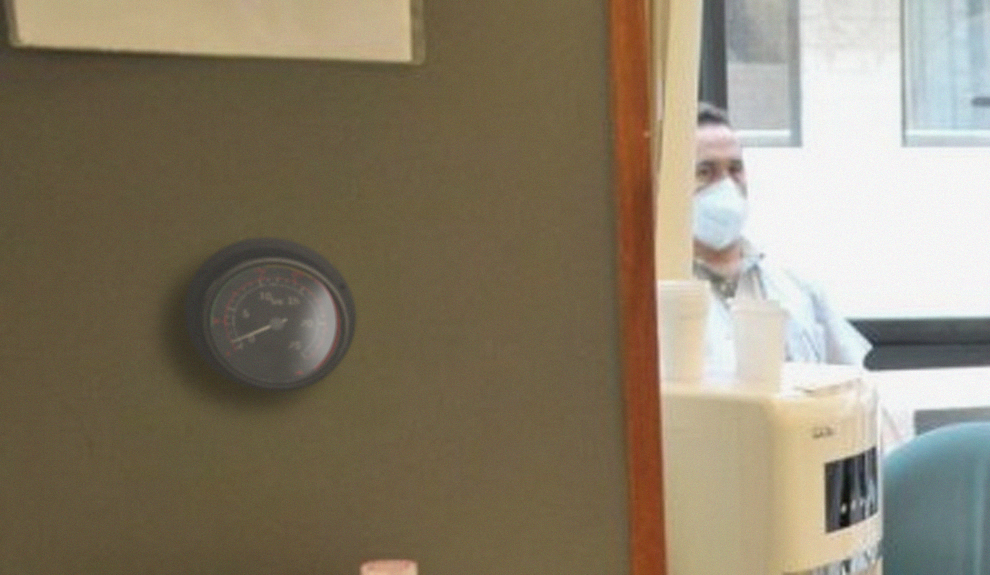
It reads 1
